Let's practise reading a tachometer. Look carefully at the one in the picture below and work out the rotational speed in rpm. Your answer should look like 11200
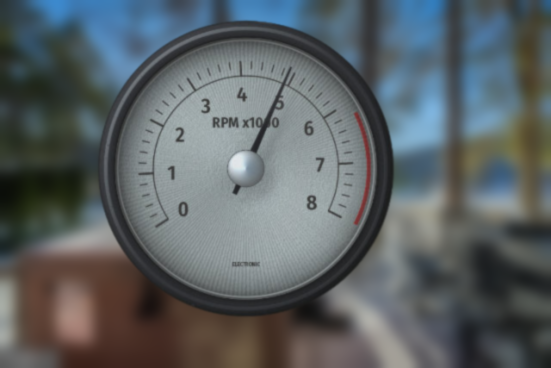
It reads 4900
